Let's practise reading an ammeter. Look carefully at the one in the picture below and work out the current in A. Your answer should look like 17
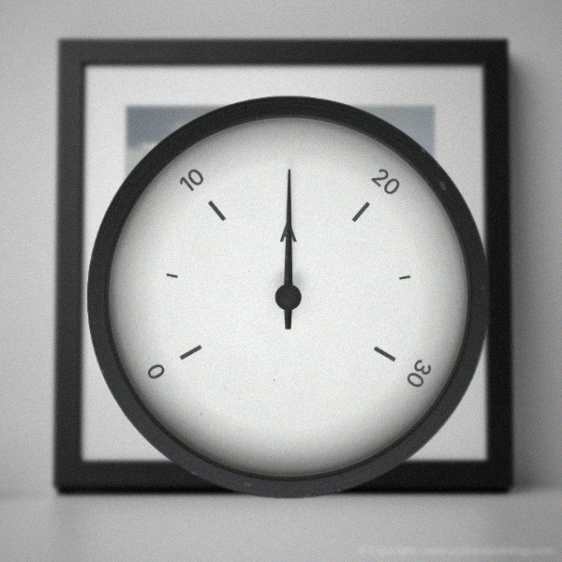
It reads 15
